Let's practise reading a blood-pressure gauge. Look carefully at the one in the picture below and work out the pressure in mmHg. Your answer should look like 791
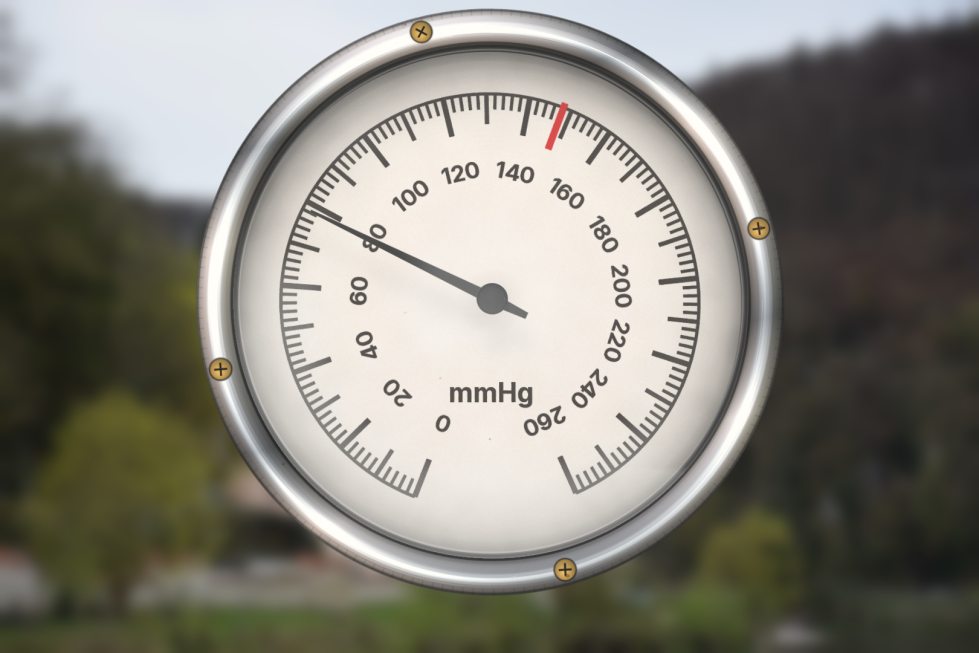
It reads 78
